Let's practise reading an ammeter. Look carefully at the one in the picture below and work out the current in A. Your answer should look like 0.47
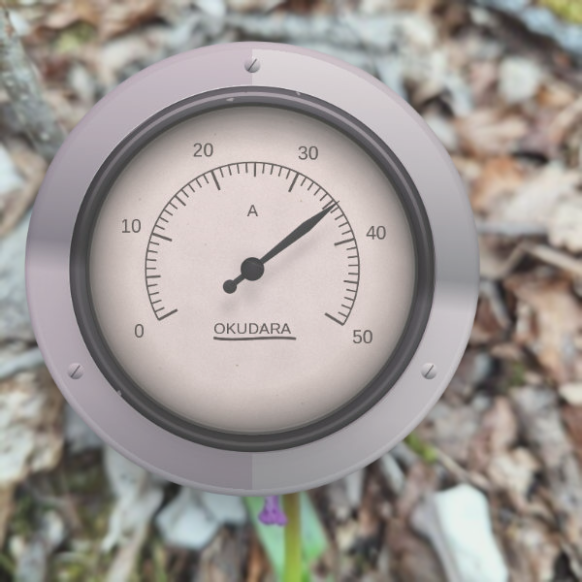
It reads 35.5
